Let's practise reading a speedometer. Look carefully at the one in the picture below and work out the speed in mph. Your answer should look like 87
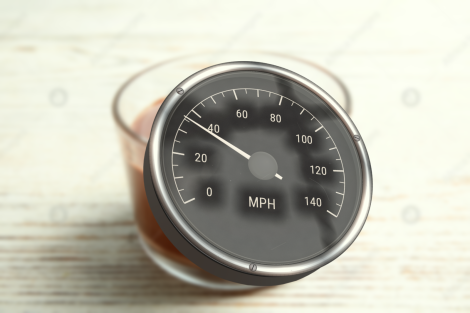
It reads 35
